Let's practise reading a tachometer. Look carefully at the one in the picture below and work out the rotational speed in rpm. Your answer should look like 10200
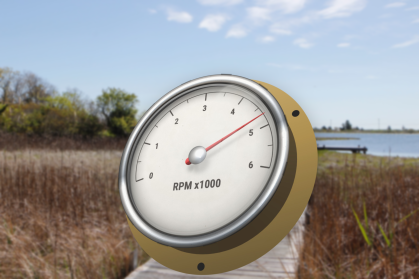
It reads 4750
